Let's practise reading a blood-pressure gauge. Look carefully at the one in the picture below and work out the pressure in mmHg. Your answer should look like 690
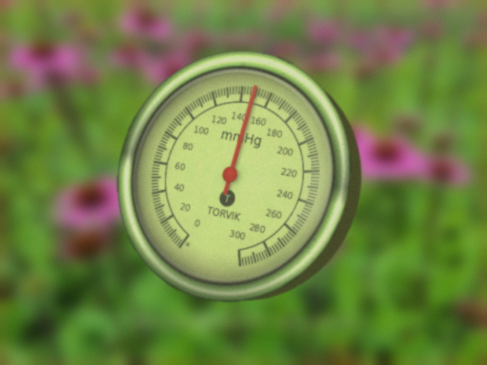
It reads 150
